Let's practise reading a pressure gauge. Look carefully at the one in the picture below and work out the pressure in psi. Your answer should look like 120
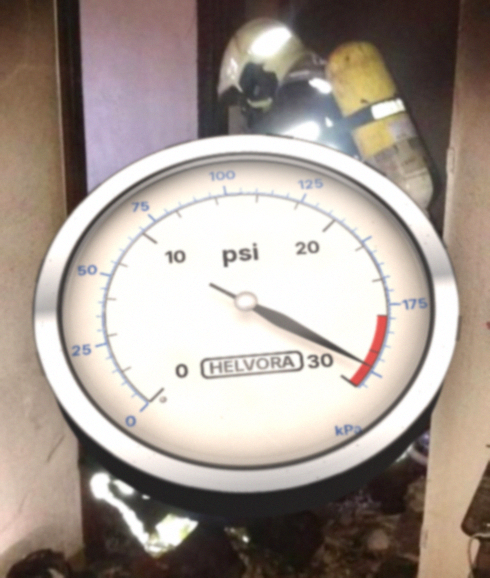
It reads 29
